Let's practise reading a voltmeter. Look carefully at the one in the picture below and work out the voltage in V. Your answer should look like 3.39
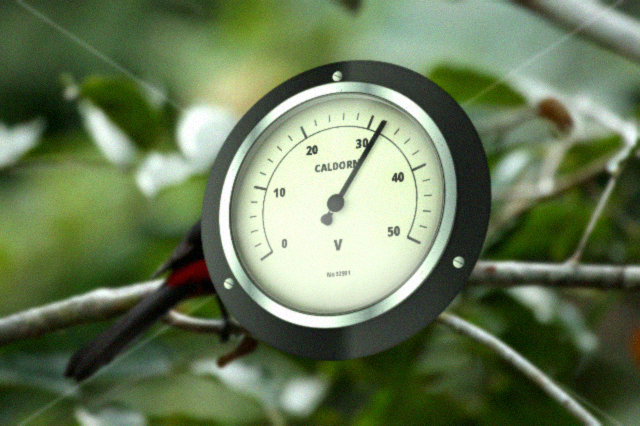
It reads 32
